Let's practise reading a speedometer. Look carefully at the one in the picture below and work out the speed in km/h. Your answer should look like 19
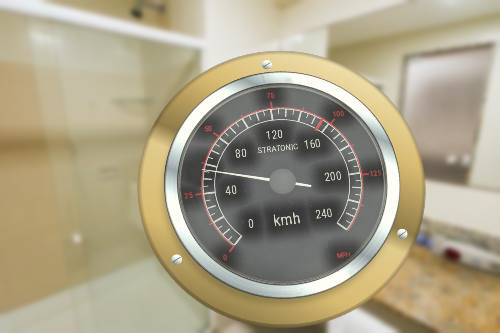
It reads 55
